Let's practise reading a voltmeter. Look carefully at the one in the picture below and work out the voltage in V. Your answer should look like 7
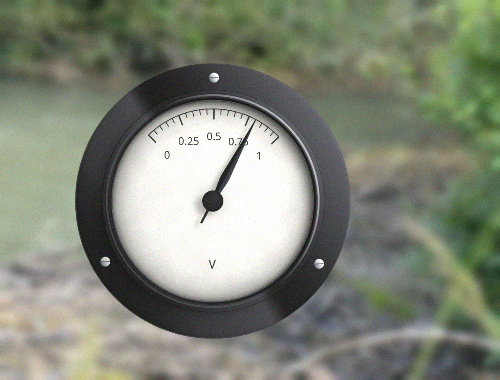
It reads 0.8
